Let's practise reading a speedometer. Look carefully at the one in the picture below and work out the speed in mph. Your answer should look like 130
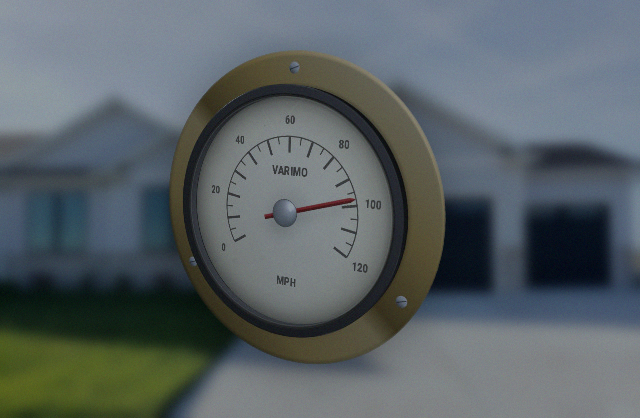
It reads 97.5
